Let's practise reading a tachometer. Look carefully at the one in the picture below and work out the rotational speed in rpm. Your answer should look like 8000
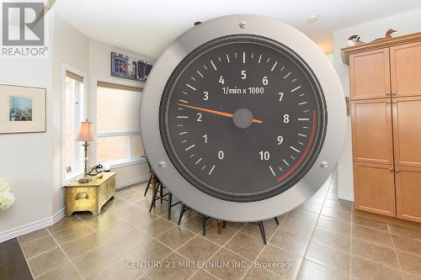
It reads 2375
